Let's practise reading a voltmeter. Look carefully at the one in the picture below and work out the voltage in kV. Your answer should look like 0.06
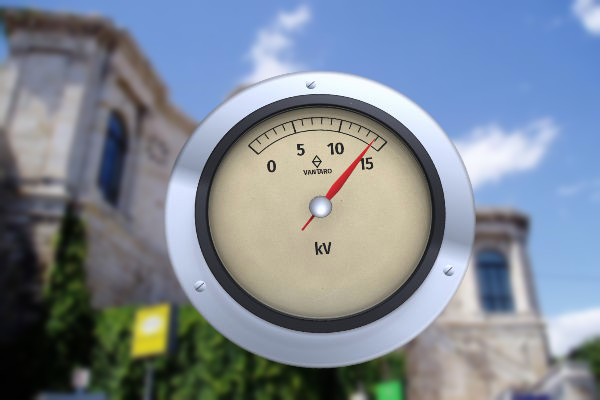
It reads 14
